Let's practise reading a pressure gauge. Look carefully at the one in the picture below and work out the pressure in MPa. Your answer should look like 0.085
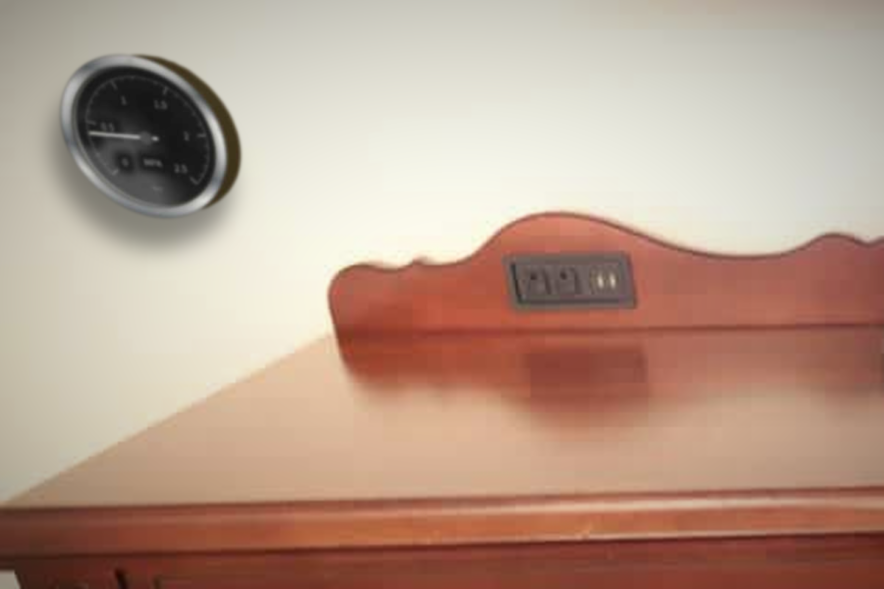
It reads 0.4
